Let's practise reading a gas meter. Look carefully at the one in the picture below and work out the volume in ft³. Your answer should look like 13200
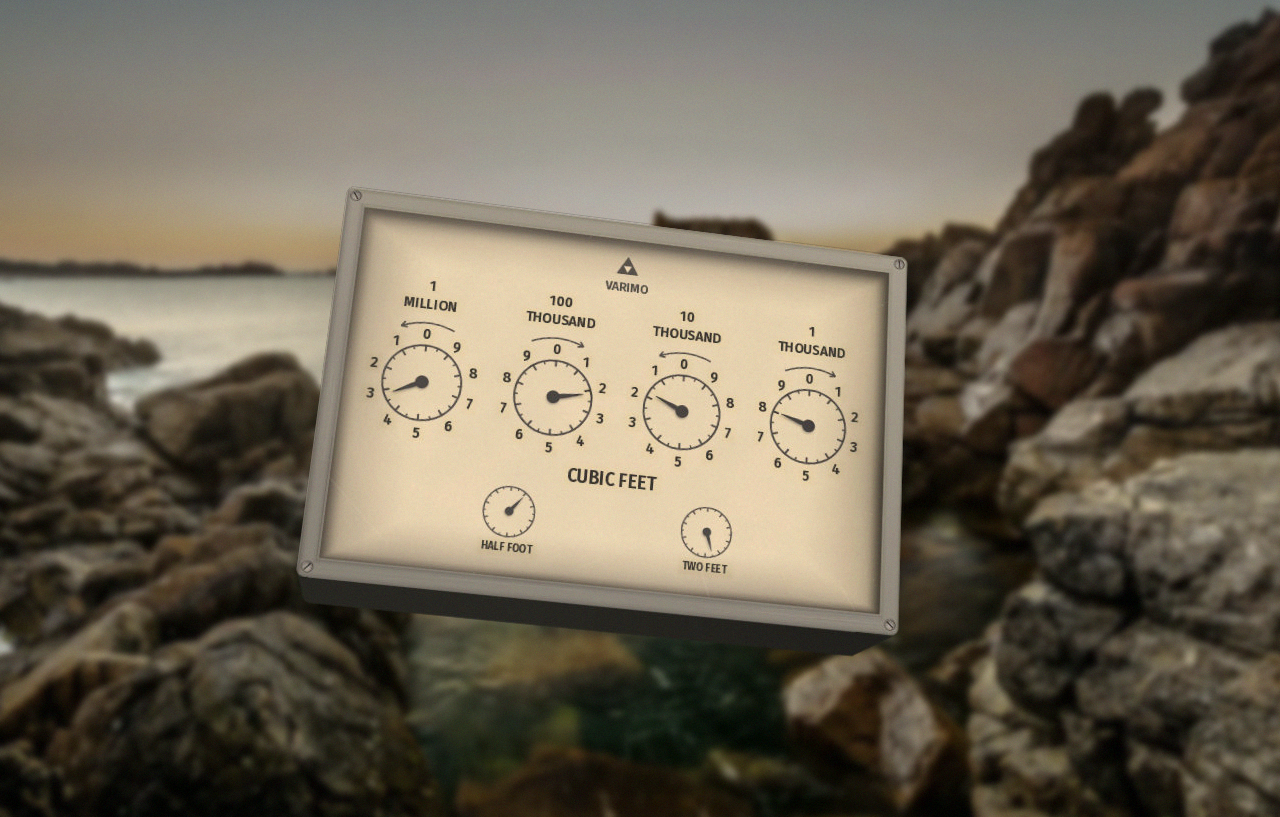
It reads 321800
